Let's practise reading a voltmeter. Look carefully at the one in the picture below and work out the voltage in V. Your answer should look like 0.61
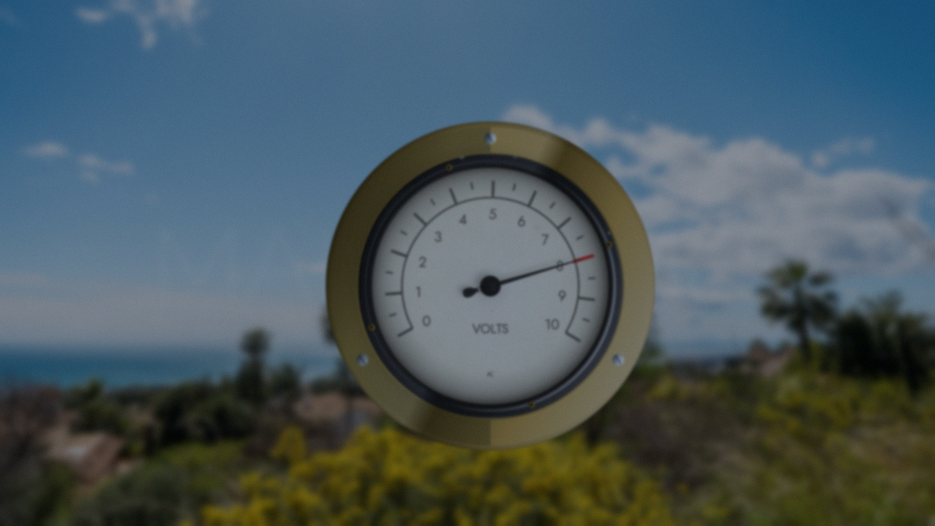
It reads 8
